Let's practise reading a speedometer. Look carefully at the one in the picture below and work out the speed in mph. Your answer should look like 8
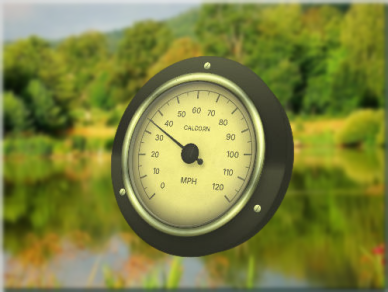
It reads 35
